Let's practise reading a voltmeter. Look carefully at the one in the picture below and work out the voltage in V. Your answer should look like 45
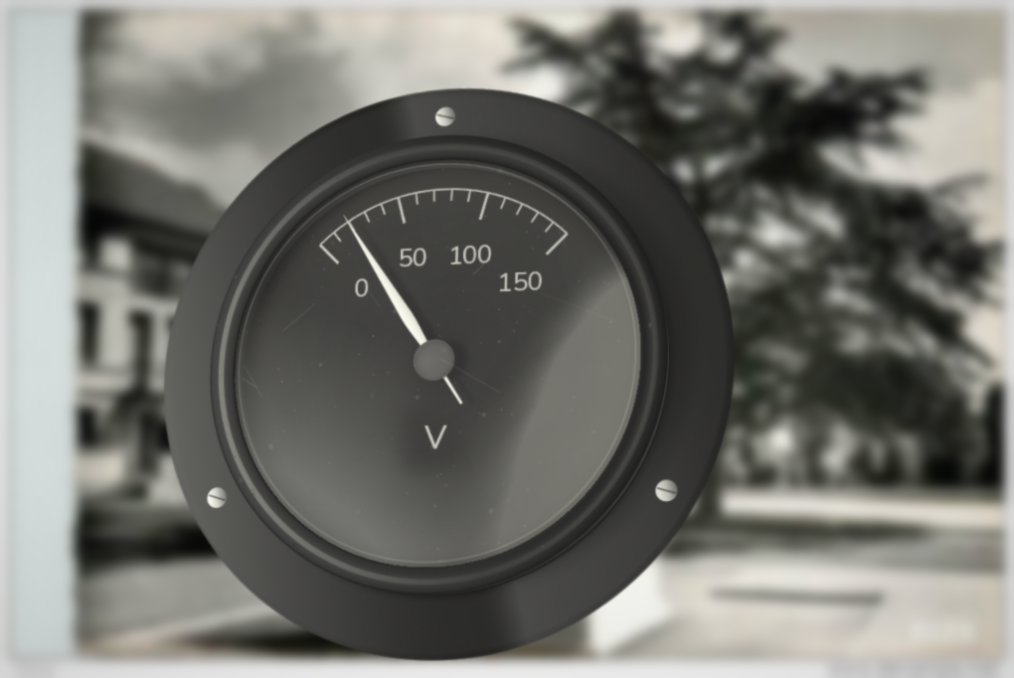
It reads 20
